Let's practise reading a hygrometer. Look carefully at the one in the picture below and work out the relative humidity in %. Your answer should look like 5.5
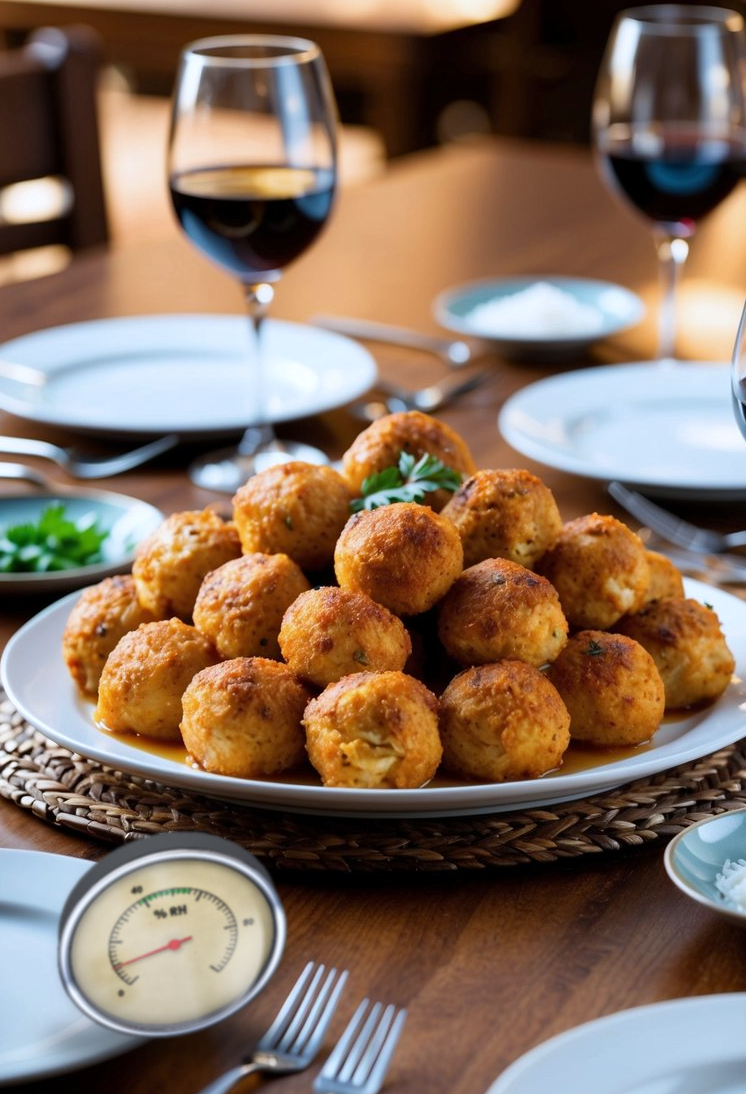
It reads 10
